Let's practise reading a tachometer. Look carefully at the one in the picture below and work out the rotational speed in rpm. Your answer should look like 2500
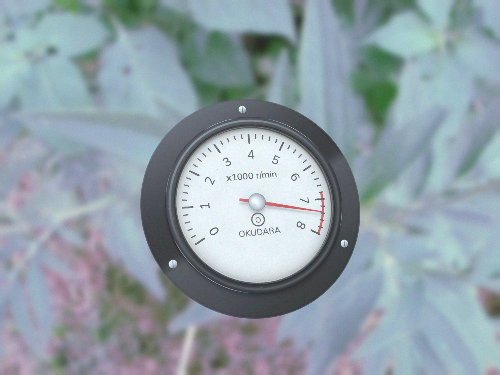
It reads 7400
